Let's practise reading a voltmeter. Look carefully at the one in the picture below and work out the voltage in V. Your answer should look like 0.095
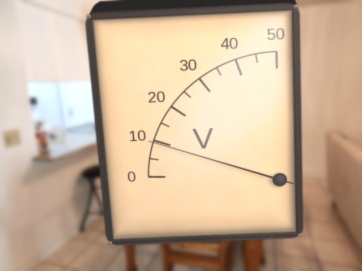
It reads 10
